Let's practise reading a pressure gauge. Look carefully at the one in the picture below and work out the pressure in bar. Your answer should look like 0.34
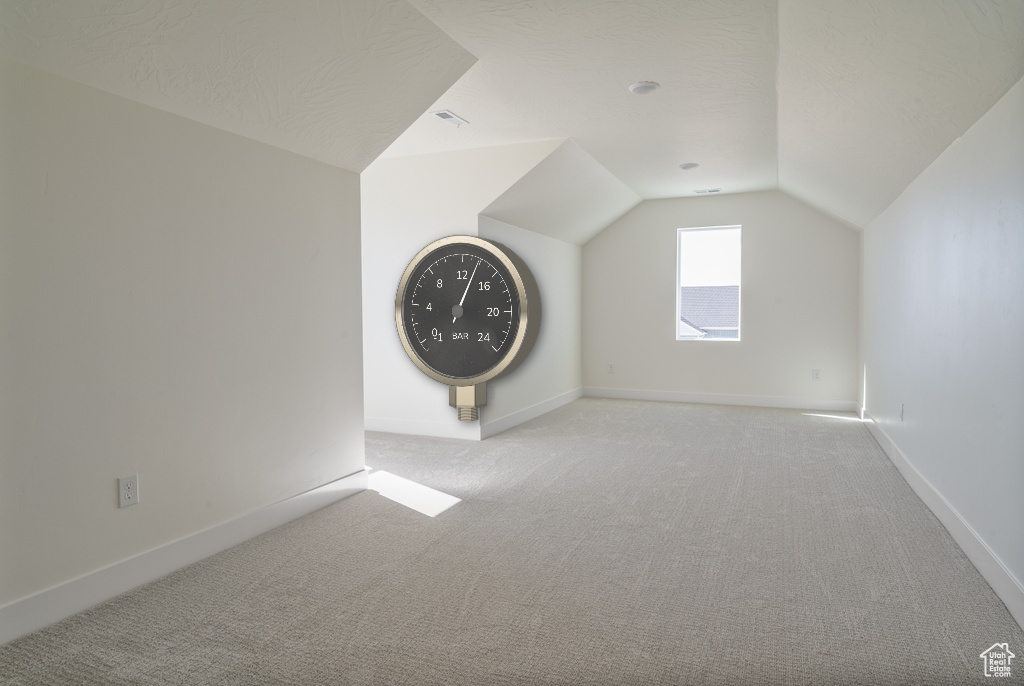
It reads 14
